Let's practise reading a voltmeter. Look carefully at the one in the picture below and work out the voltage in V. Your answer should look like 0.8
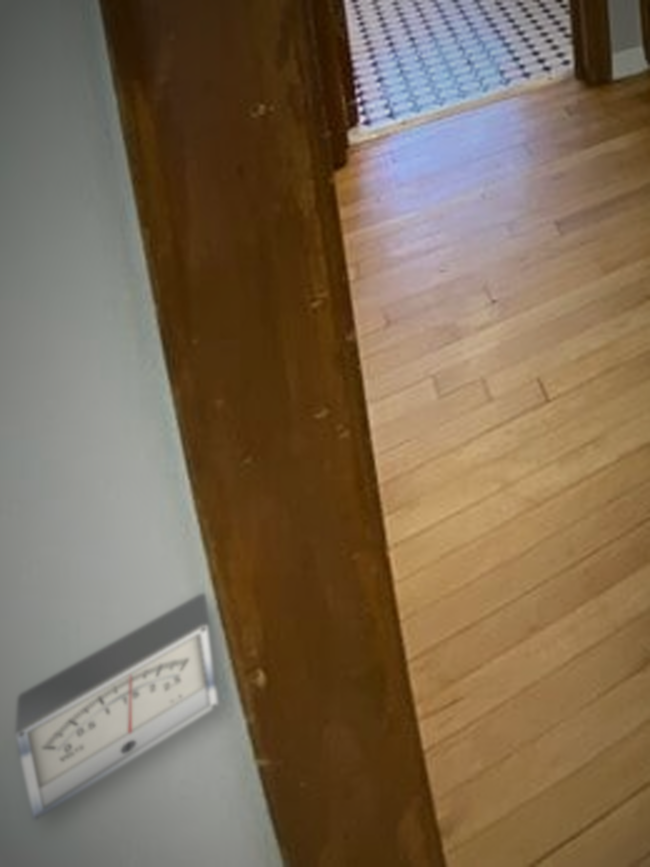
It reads 1.5
